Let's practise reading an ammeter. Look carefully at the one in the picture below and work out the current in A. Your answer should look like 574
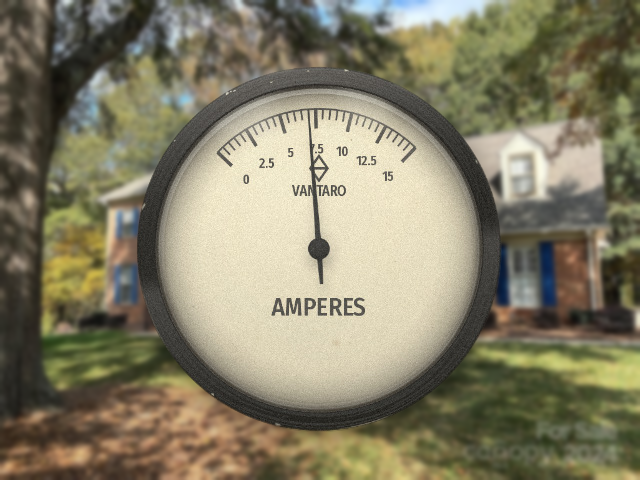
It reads 7
